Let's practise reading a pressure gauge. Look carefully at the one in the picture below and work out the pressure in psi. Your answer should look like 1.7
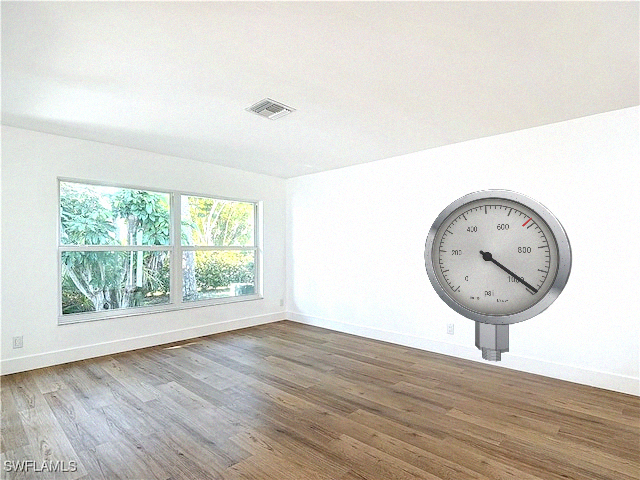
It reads 980
